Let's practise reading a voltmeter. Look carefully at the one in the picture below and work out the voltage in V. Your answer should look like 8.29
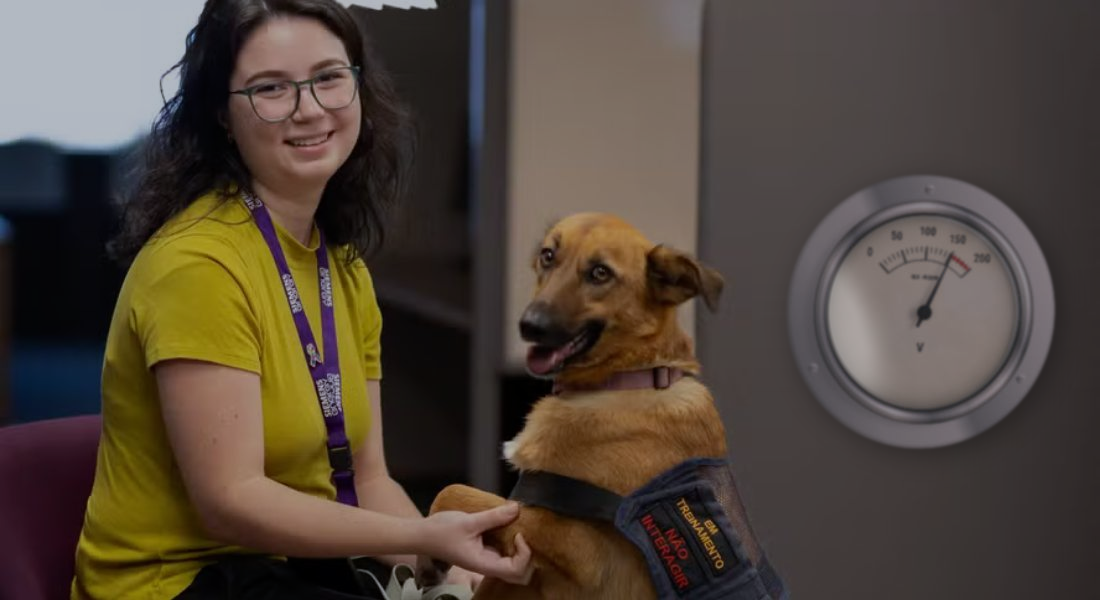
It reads 150
